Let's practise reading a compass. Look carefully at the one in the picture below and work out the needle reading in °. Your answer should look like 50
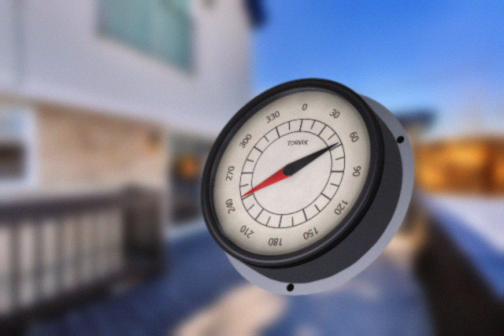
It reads 240
